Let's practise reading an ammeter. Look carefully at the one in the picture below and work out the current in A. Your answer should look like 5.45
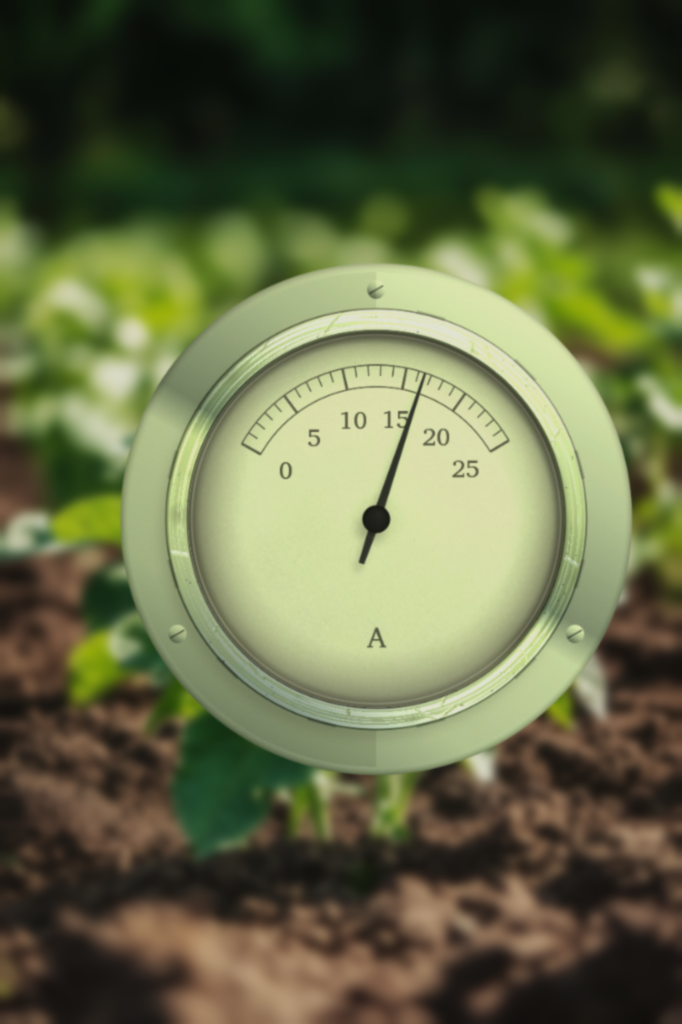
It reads 16.5
